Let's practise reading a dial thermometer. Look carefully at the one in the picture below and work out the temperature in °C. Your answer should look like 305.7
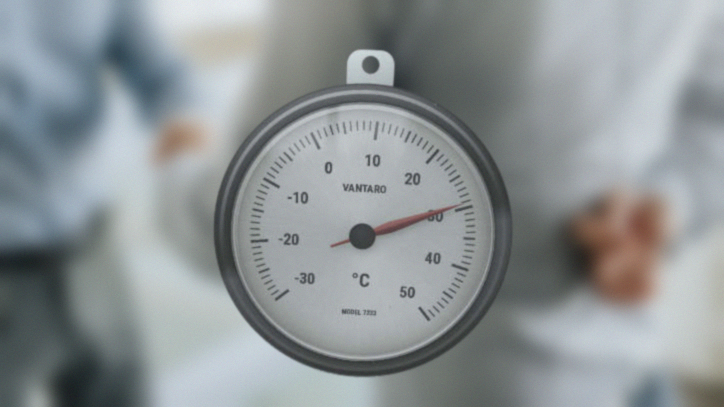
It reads 29
